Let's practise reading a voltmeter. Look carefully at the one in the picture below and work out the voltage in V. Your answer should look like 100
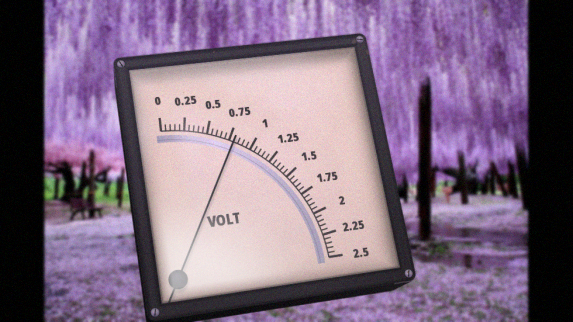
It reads 0.8
